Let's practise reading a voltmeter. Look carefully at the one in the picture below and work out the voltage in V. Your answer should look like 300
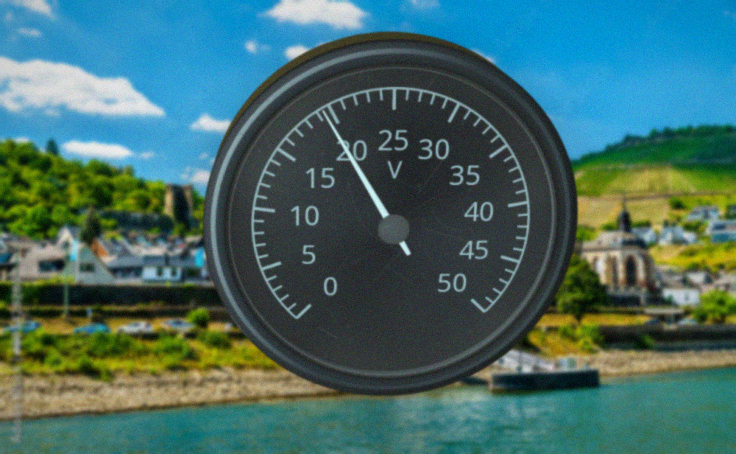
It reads 19.5
